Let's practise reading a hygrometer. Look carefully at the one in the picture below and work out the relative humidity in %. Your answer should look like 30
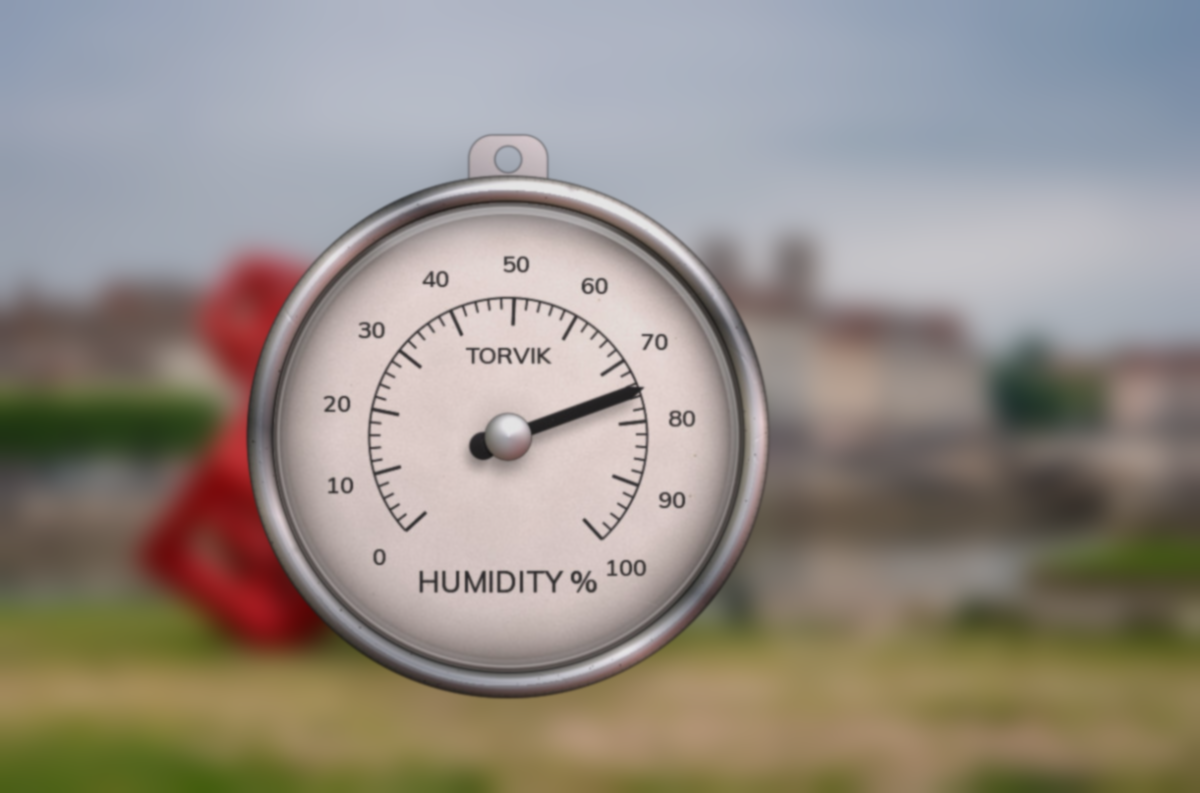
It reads 75
